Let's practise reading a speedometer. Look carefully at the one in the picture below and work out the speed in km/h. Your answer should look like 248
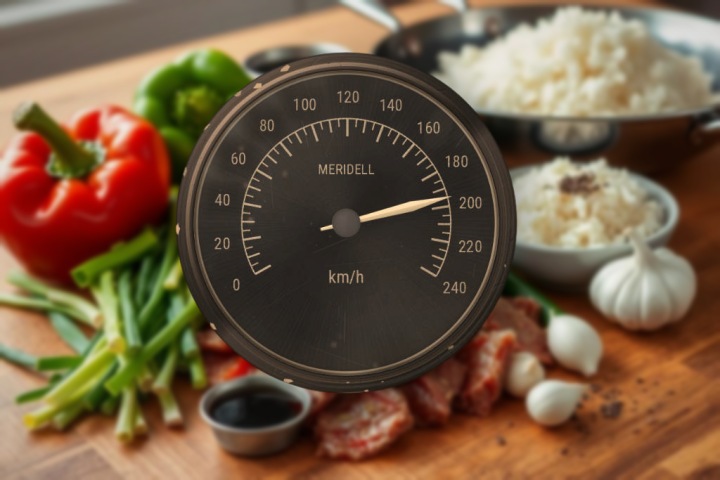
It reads 195
